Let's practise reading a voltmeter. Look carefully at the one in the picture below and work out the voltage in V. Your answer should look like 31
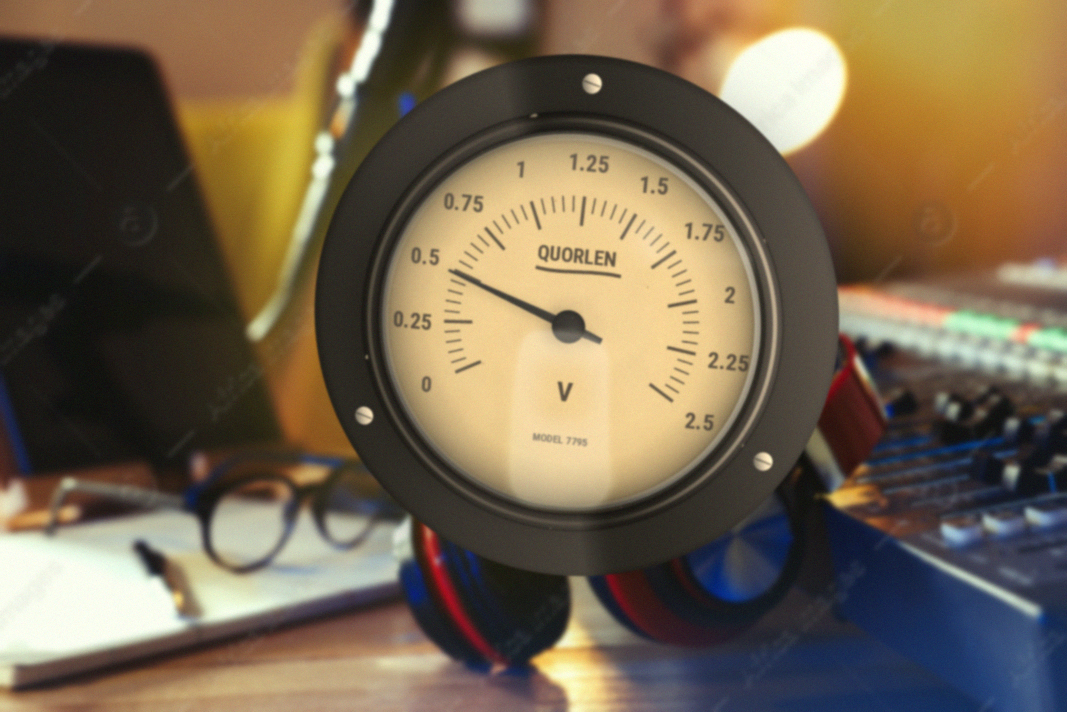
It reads 0.5
